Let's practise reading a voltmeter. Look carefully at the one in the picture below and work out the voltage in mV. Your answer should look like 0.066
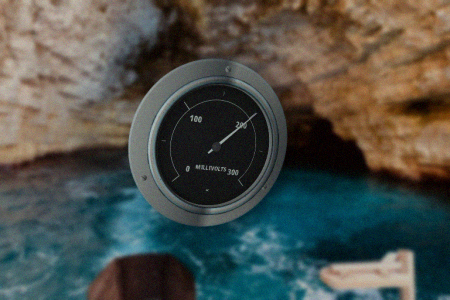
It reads 200
